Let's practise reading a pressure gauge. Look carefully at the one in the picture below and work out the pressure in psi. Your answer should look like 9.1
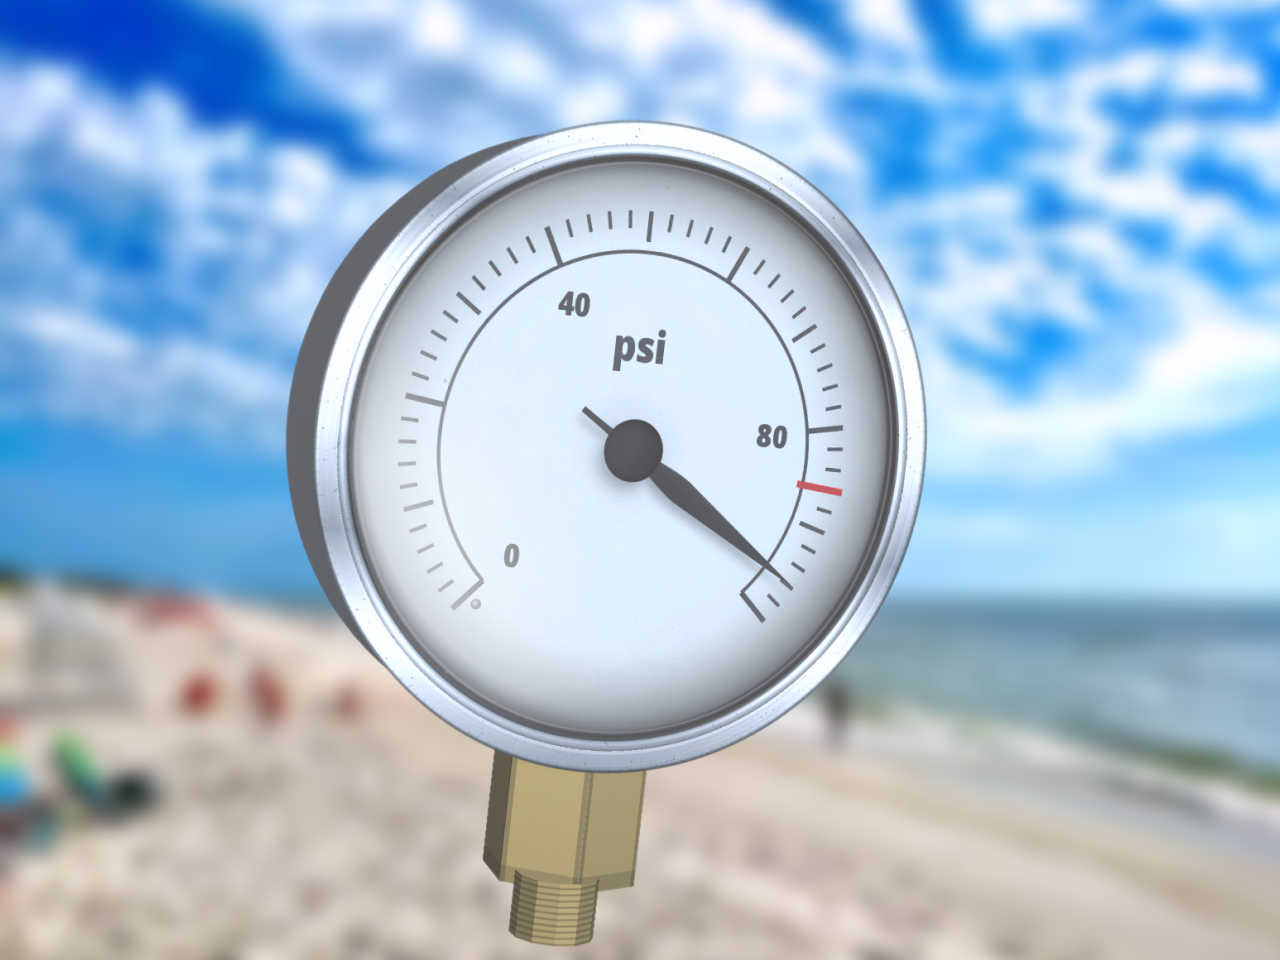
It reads 96
